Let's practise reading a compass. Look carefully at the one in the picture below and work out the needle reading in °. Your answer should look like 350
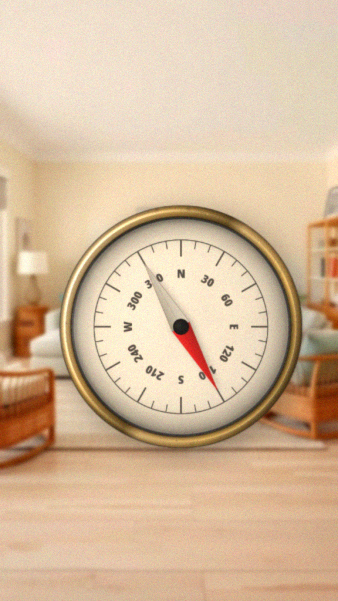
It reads 150
